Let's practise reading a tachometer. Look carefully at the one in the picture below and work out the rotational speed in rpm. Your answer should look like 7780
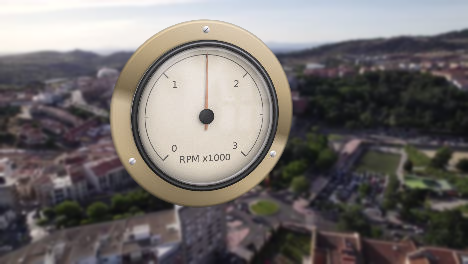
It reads 1500
